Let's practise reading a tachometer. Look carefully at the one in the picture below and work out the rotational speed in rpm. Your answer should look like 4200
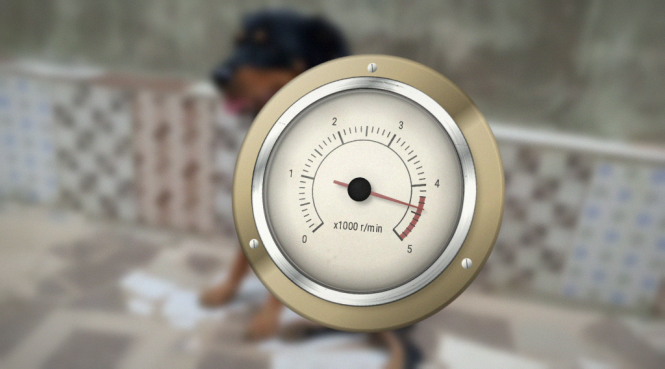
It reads 4400
